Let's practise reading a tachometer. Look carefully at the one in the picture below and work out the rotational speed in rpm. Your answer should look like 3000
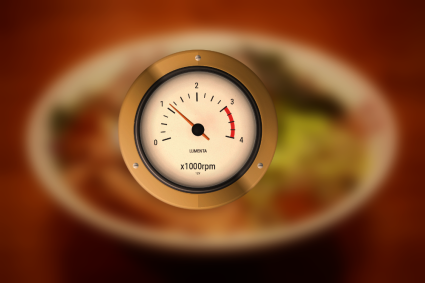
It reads 1125
